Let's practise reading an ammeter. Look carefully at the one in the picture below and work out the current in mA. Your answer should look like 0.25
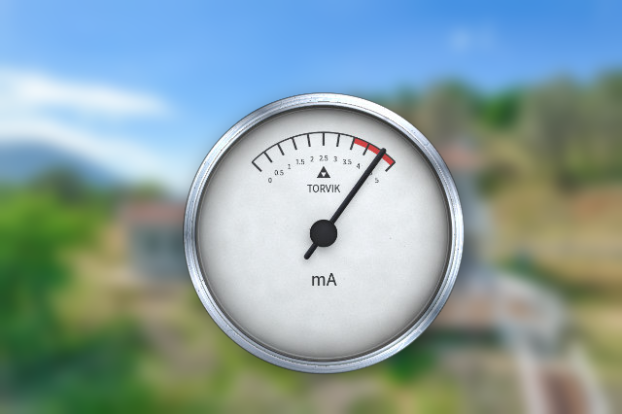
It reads 4.5
